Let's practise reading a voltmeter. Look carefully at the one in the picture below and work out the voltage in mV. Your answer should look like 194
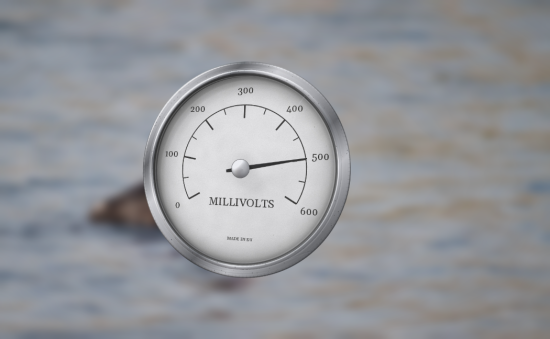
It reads 500
